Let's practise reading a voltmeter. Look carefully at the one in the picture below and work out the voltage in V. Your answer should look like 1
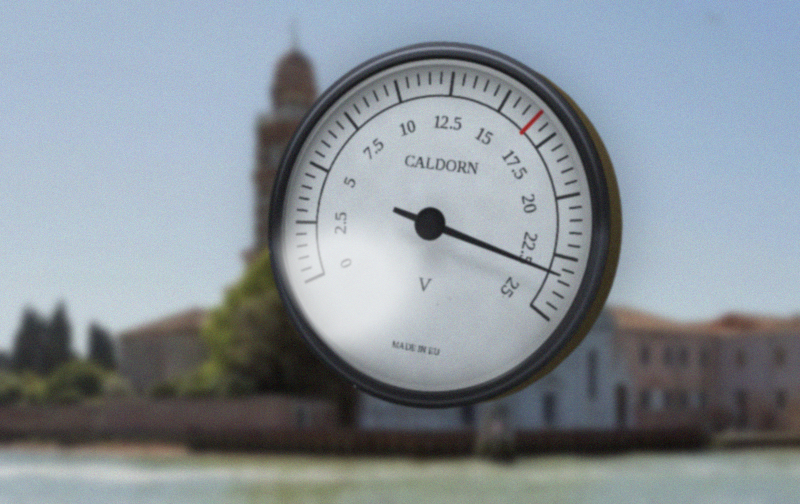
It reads 23.25
